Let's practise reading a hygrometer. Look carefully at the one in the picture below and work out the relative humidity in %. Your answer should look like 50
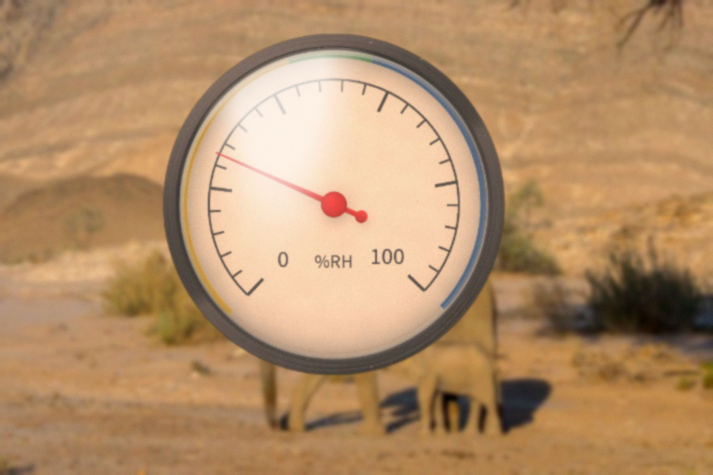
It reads 26
